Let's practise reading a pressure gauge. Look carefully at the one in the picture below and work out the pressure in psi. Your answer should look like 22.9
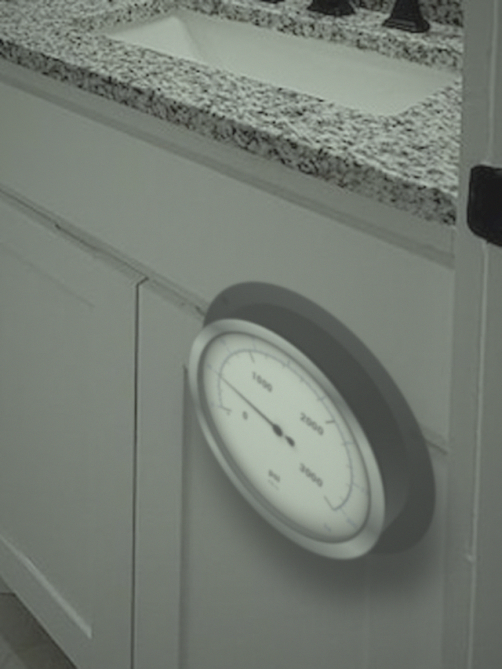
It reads 400
